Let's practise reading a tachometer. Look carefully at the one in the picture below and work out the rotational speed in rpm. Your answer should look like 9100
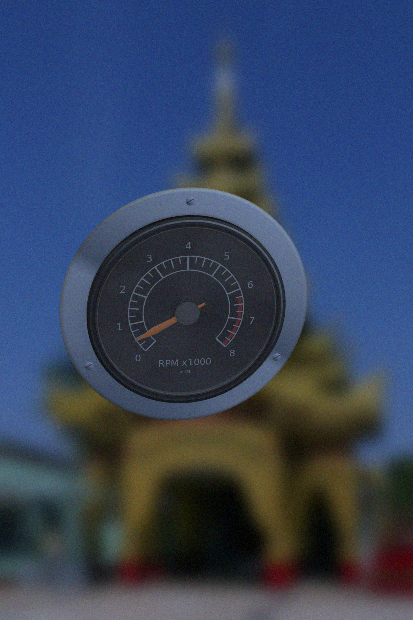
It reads 500
